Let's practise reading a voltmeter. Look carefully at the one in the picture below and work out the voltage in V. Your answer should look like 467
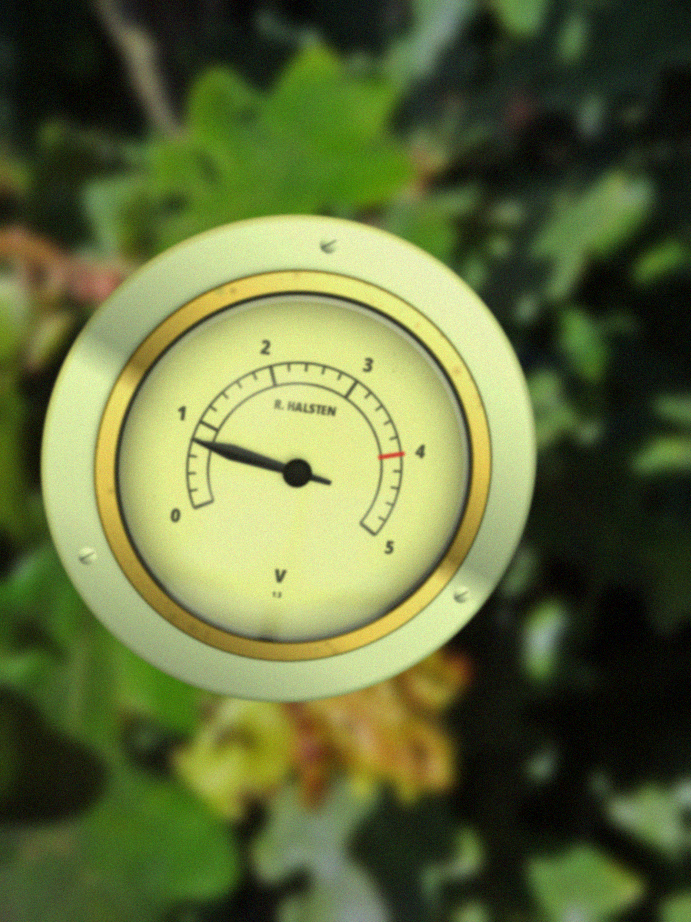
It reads 0.8
